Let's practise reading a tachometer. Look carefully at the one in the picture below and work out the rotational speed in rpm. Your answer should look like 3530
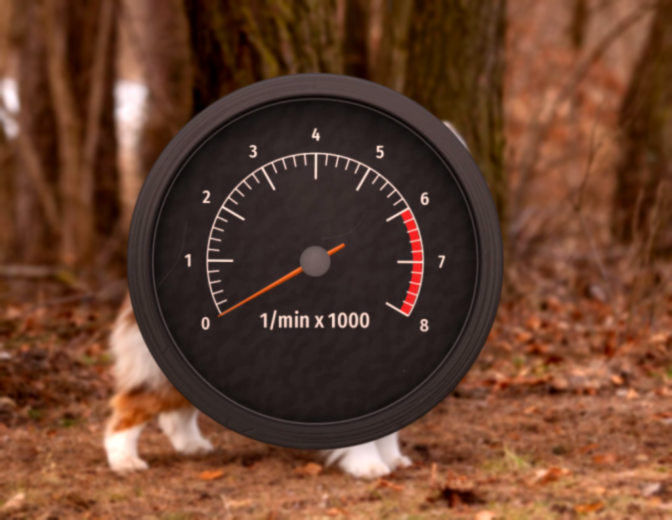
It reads 0
